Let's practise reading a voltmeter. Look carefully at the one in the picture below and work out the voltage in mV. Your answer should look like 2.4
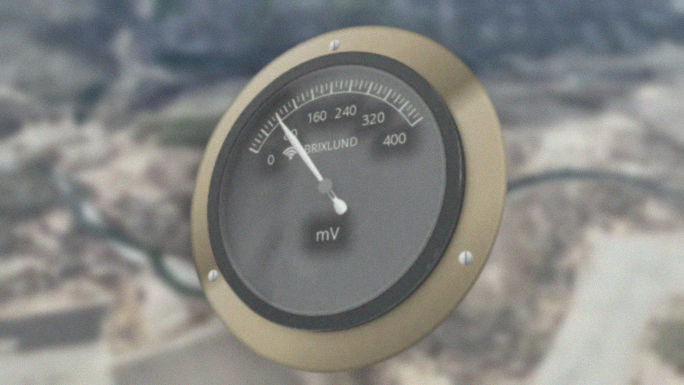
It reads 80
